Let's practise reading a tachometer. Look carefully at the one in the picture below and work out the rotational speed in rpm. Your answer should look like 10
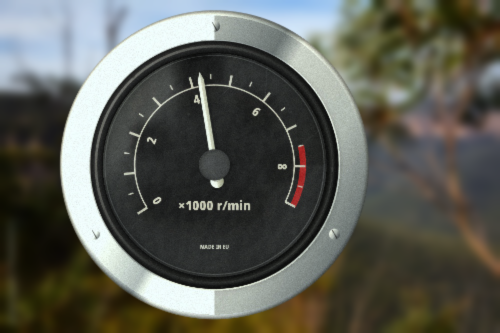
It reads 4250
